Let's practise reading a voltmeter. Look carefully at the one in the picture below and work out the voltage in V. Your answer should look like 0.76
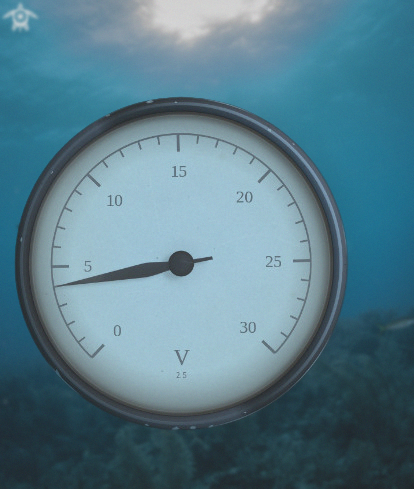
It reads 4
